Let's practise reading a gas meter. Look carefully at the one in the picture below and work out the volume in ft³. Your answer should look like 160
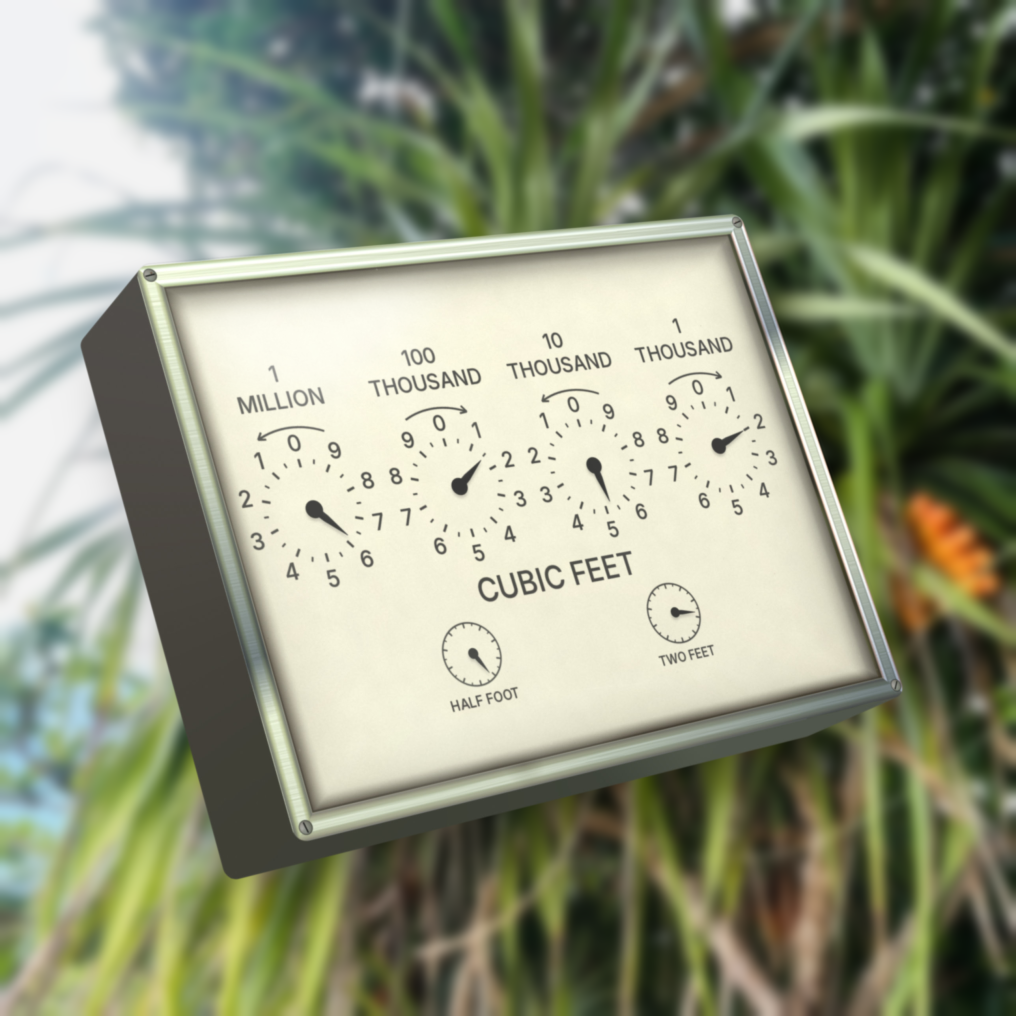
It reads 615200
